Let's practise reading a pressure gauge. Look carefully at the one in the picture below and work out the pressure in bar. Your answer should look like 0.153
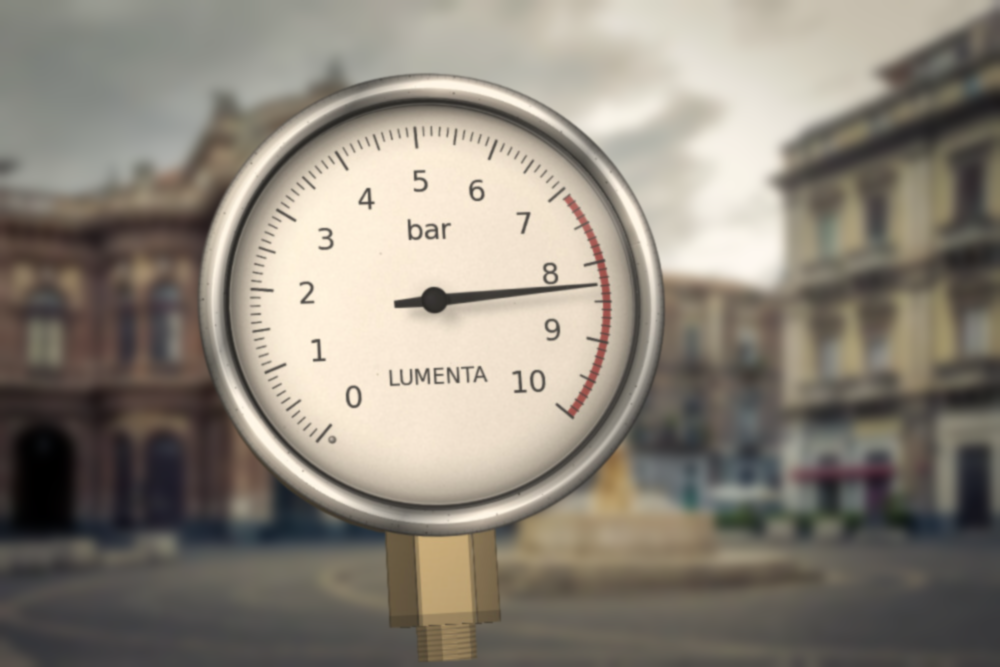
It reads 8.3
